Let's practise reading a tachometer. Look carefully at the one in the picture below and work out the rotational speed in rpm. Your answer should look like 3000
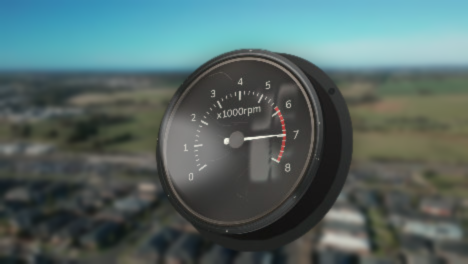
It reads 7000
